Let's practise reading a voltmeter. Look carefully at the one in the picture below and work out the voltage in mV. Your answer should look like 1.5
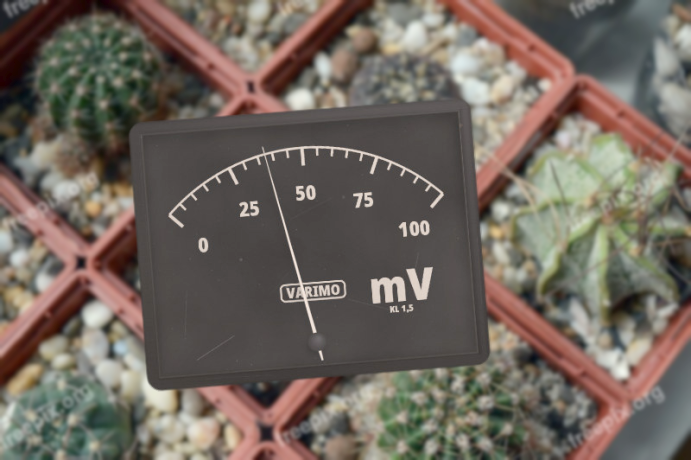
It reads 37.5
